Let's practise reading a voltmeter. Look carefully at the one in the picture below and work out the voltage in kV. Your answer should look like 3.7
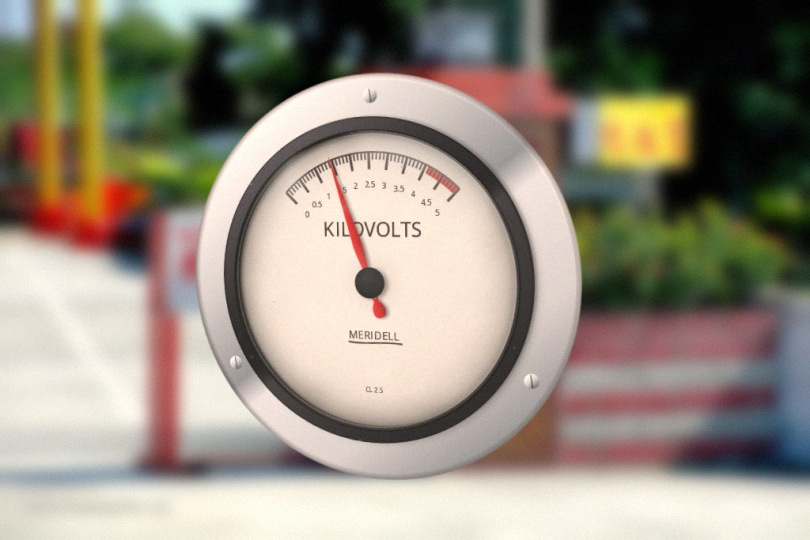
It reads 1.5
